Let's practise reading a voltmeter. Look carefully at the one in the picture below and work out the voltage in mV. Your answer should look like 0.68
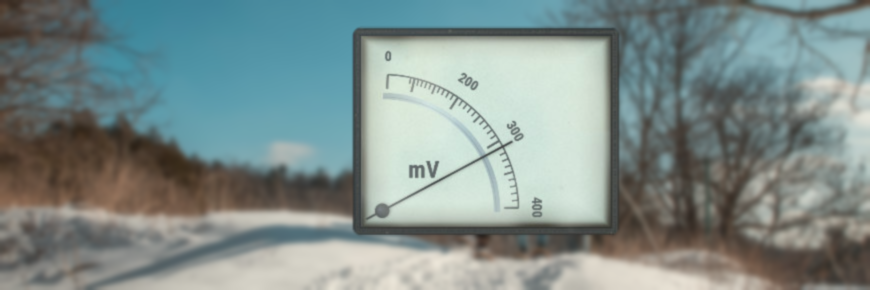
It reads 310
